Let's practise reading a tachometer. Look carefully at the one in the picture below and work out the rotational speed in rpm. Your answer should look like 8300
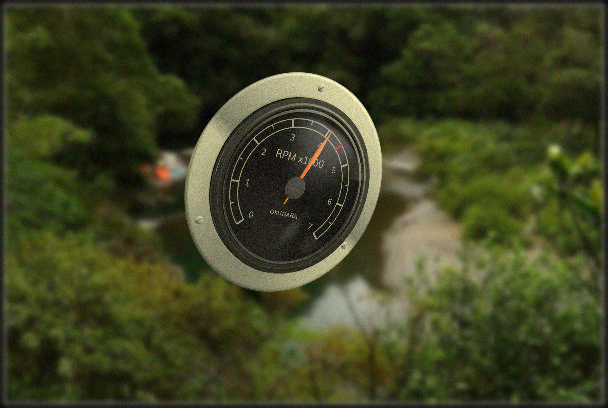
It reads 4000
